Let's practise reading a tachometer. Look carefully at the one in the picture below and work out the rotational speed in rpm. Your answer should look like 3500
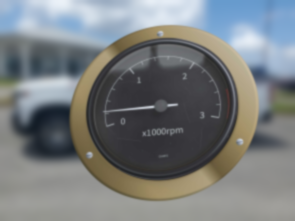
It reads 200
